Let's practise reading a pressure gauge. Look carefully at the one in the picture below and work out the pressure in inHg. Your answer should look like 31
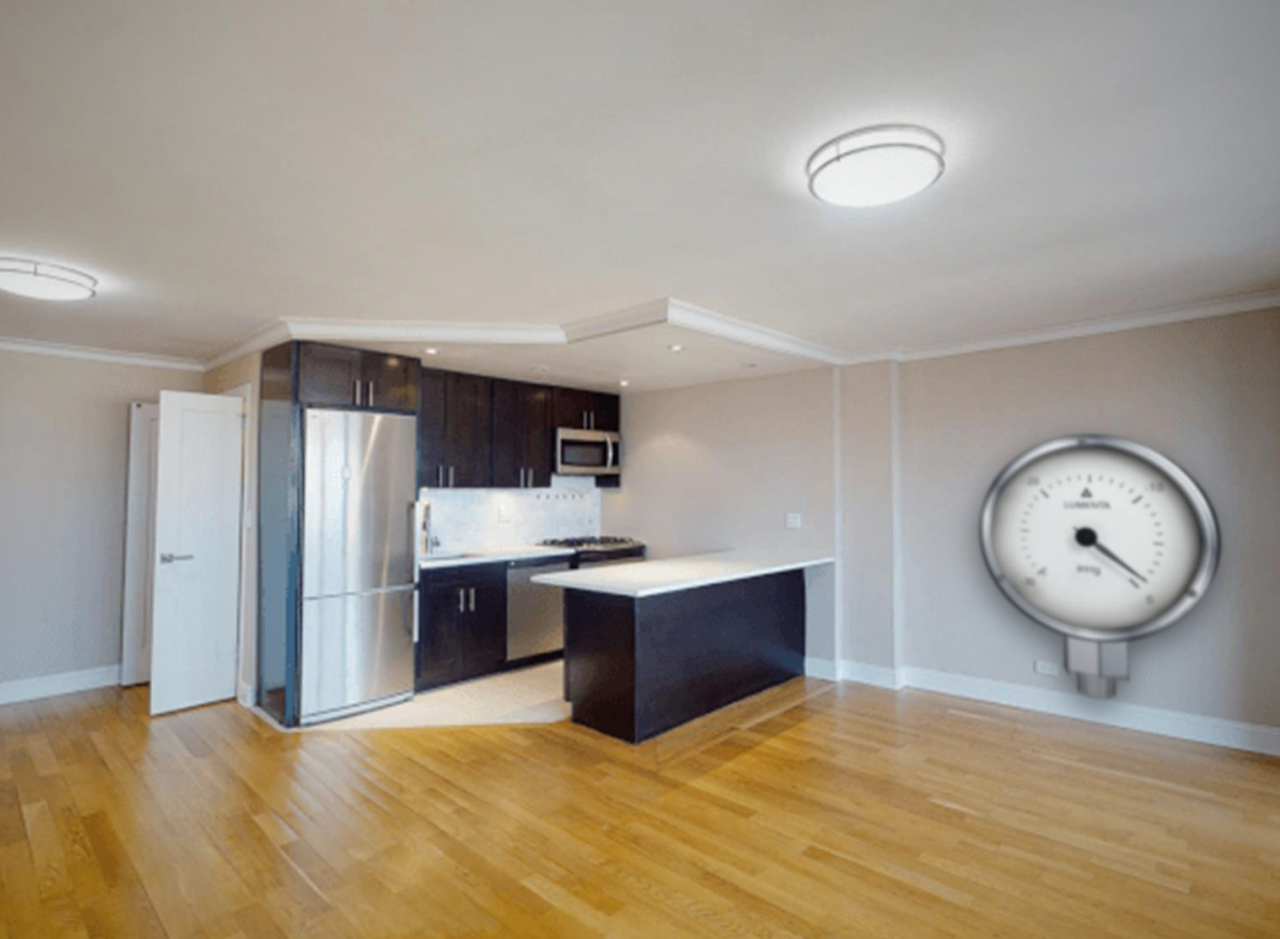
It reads -1
